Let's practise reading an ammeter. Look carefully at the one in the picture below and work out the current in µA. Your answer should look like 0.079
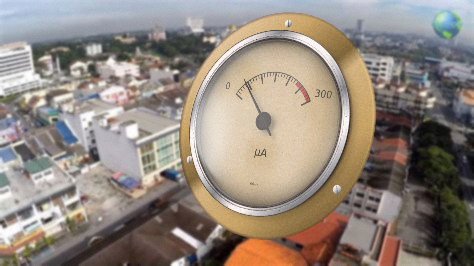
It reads 50
